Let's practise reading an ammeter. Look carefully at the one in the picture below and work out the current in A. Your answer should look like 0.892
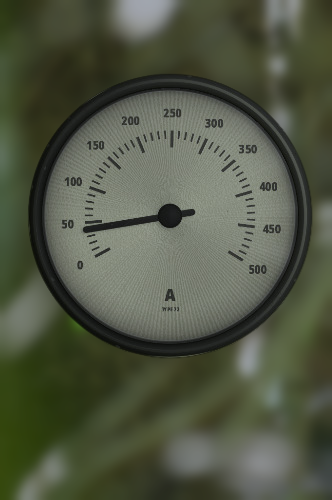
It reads 40
